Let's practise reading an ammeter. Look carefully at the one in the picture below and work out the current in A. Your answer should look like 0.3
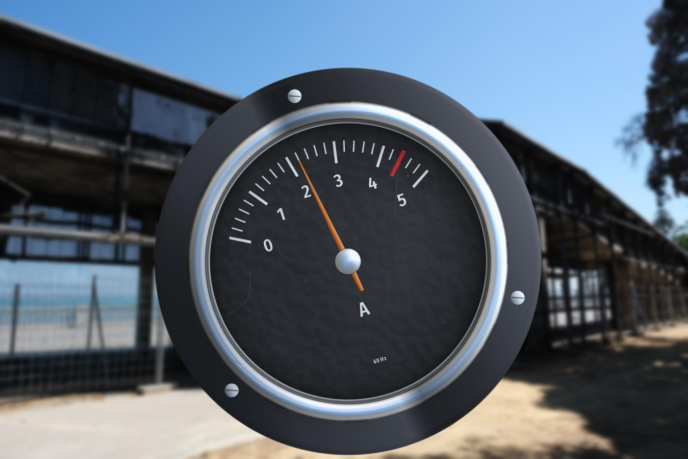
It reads 2.2
